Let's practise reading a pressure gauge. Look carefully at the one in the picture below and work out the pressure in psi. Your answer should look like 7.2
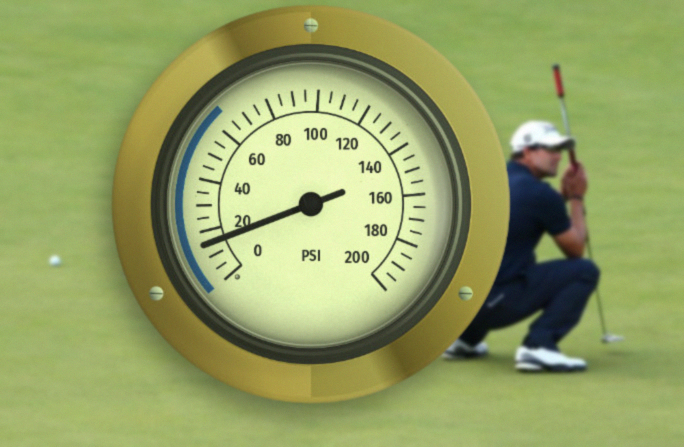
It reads 15
